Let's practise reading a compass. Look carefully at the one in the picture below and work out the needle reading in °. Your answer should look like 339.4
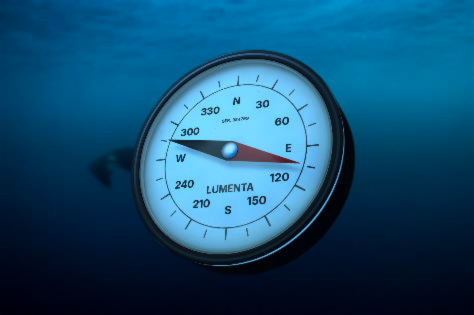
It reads 105
